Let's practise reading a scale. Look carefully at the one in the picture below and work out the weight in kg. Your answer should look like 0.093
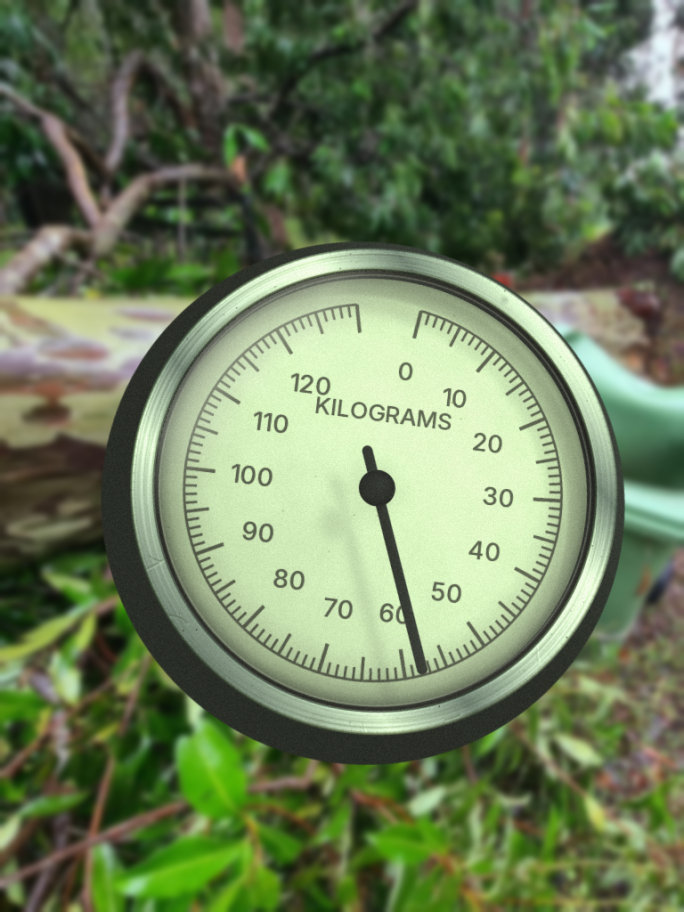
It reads 58
